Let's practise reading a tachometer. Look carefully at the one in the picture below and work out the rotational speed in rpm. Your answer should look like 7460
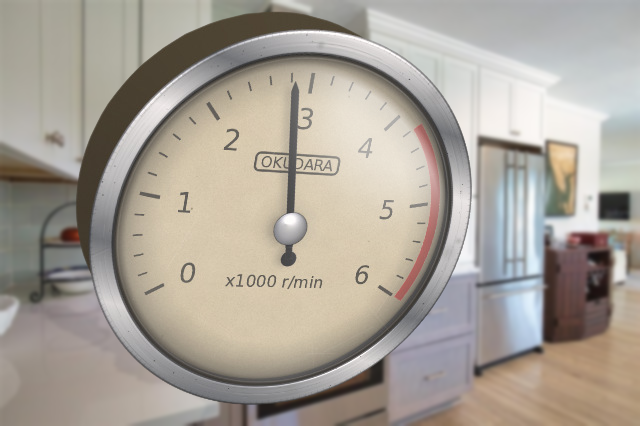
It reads 2800
